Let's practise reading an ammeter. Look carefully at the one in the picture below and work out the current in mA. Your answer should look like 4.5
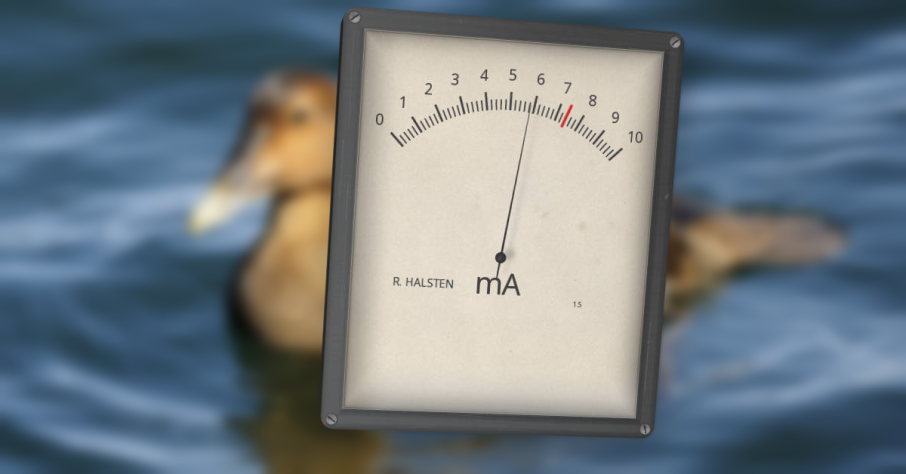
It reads 5.8
